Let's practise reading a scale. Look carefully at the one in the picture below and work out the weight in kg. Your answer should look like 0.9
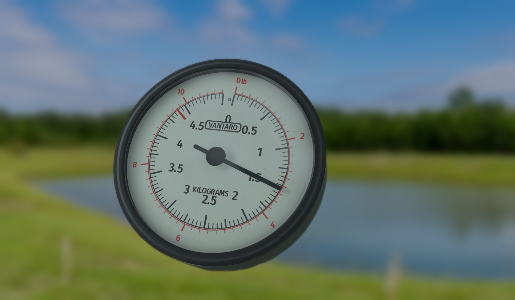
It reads 1.5
